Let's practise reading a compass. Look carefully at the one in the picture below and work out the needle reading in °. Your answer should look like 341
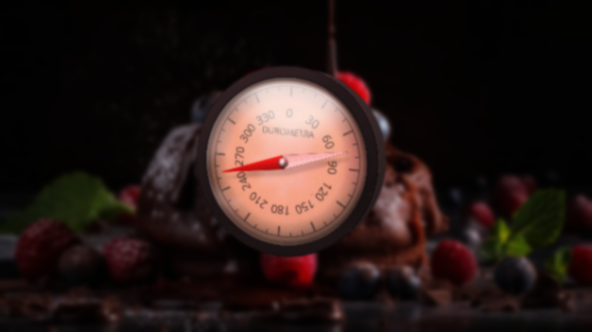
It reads 255
